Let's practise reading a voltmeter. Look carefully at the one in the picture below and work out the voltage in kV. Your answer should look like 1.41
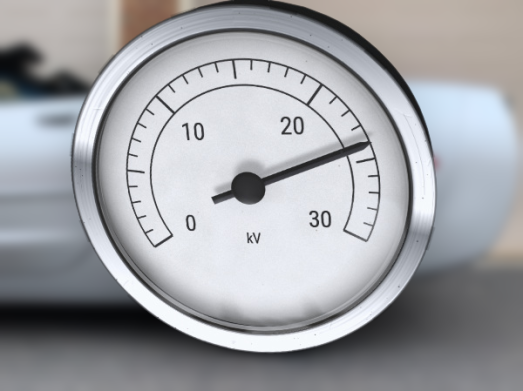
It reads 24
